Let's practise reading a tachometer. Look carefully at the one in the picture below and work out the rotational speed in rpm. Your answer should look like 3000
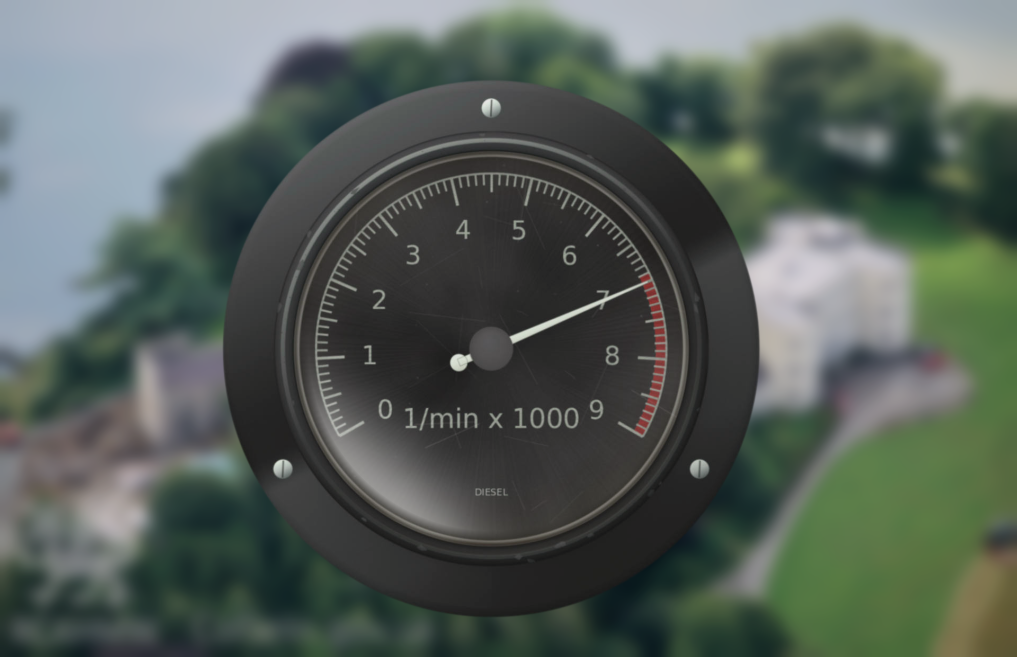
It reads 7000
